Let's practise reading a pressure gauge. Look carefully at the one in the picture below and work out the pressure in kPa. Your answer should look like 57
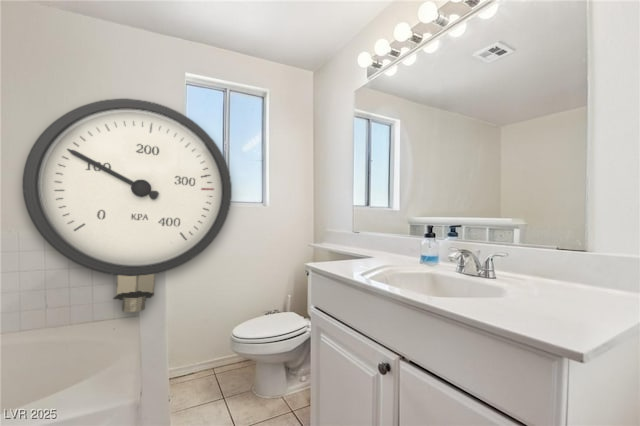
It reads 100
